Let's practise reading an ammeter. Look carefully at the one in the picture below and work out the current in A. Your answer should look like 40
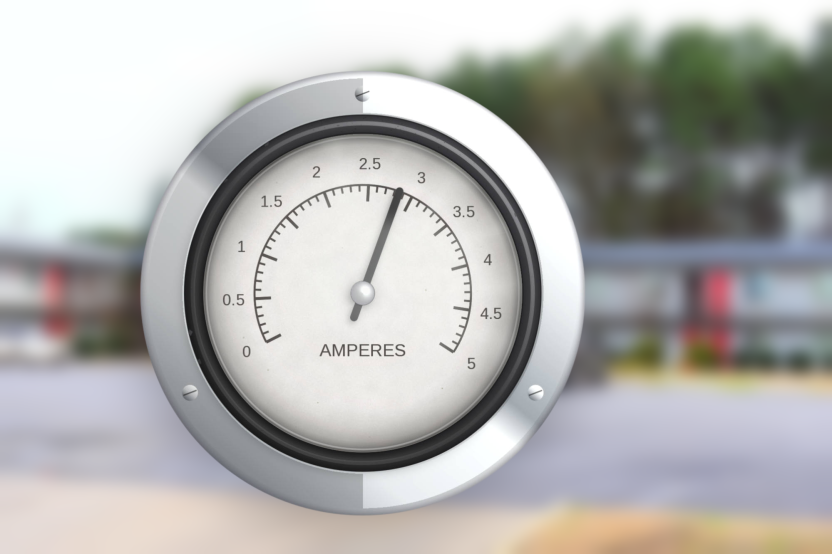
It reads 2.85
